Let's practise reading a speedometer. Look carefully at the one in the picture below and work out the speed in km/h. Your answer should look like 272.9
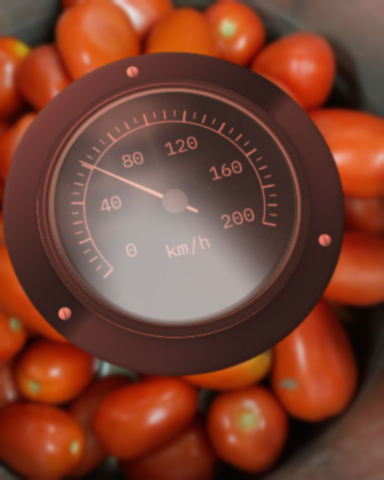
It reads 60
